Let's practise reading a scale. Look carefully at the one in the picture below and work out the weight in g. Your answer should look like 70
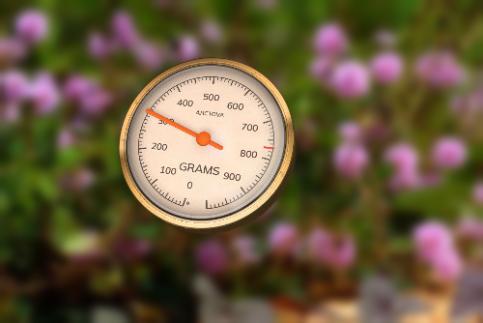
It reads 300
